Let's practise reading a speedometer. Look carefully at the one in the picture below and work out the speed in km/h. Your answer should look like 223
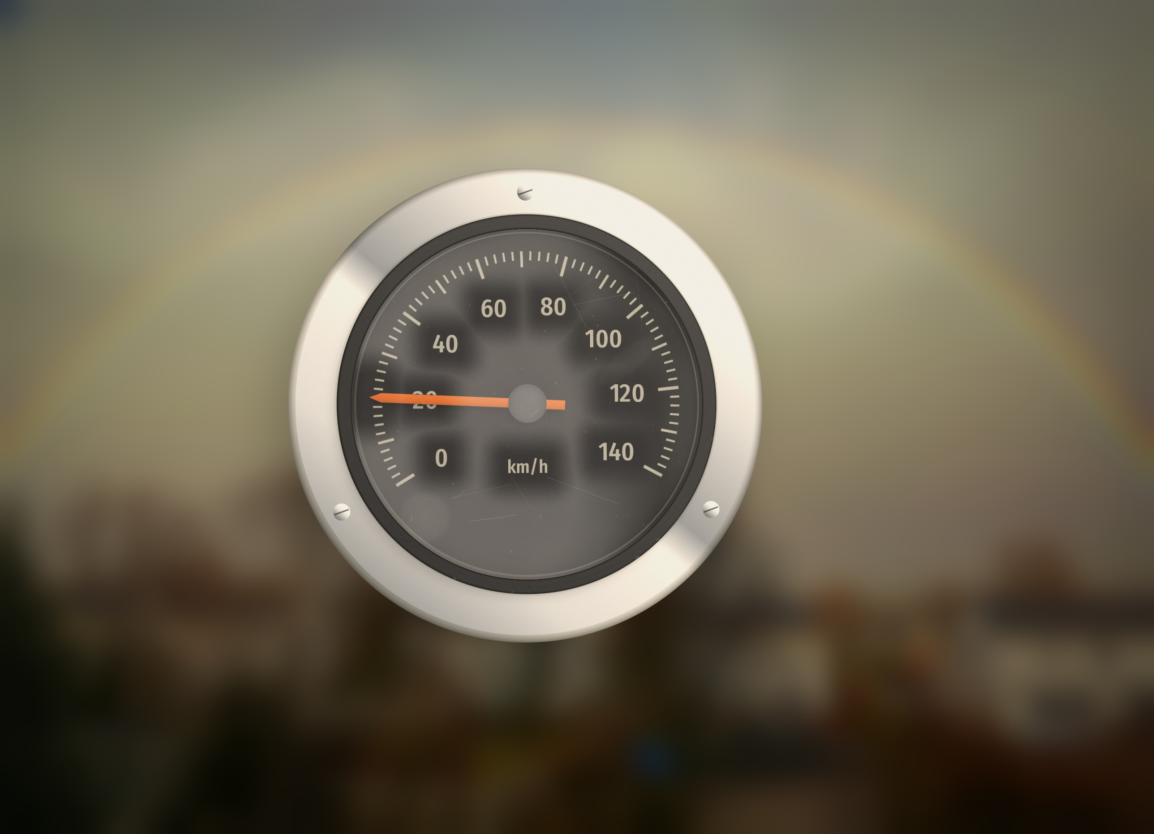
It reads 20
